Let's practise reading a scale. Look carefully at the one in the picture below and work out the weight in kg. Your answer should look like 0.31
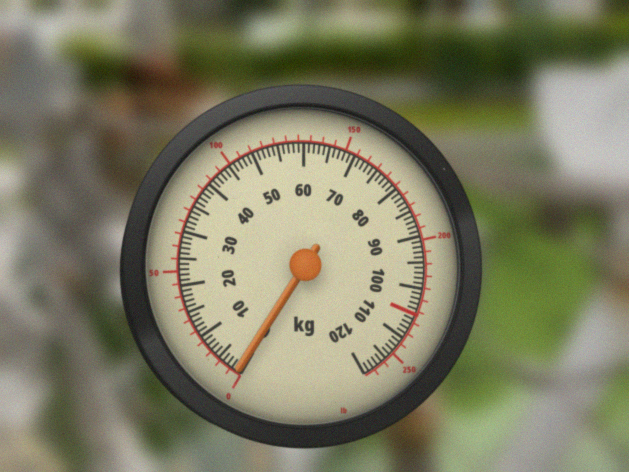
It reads 1
